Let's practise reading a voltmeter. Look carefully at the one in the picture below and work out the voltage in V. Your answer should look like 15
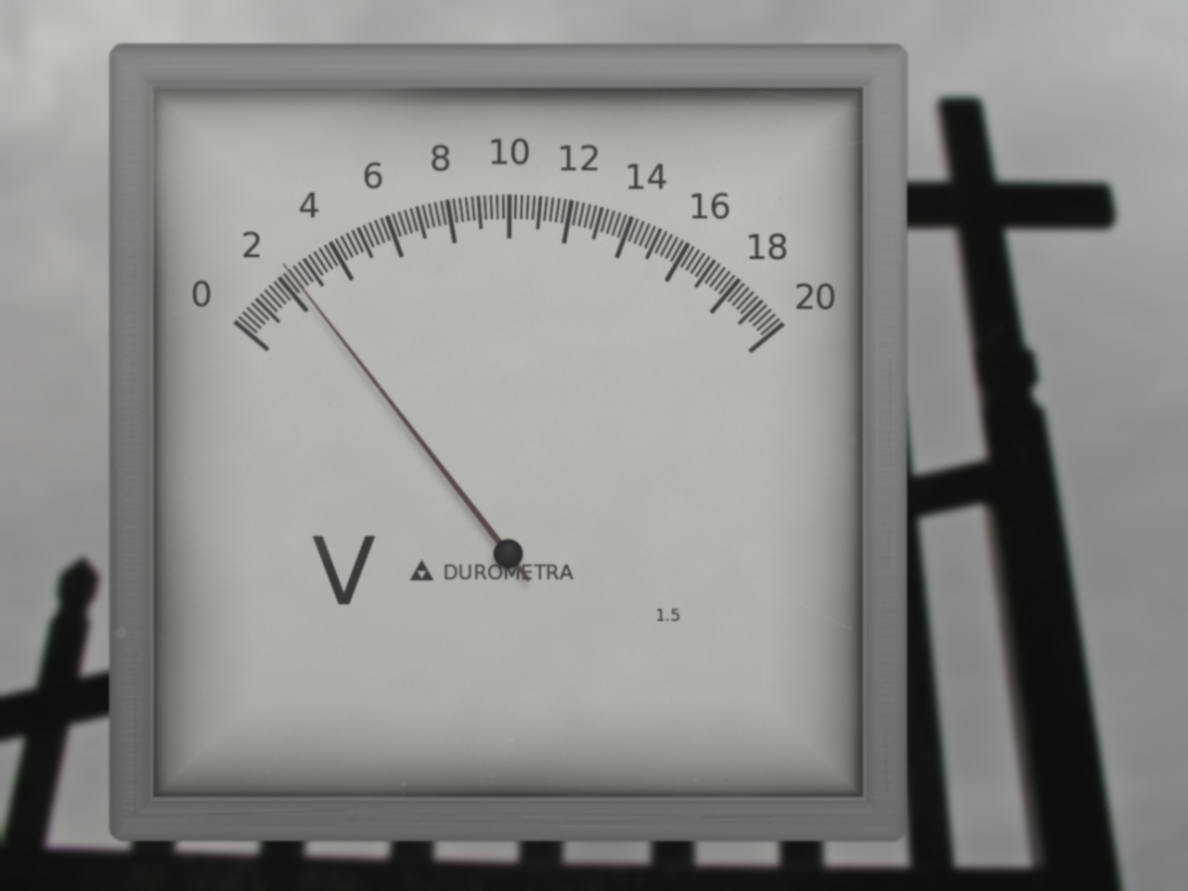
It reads 2.4
